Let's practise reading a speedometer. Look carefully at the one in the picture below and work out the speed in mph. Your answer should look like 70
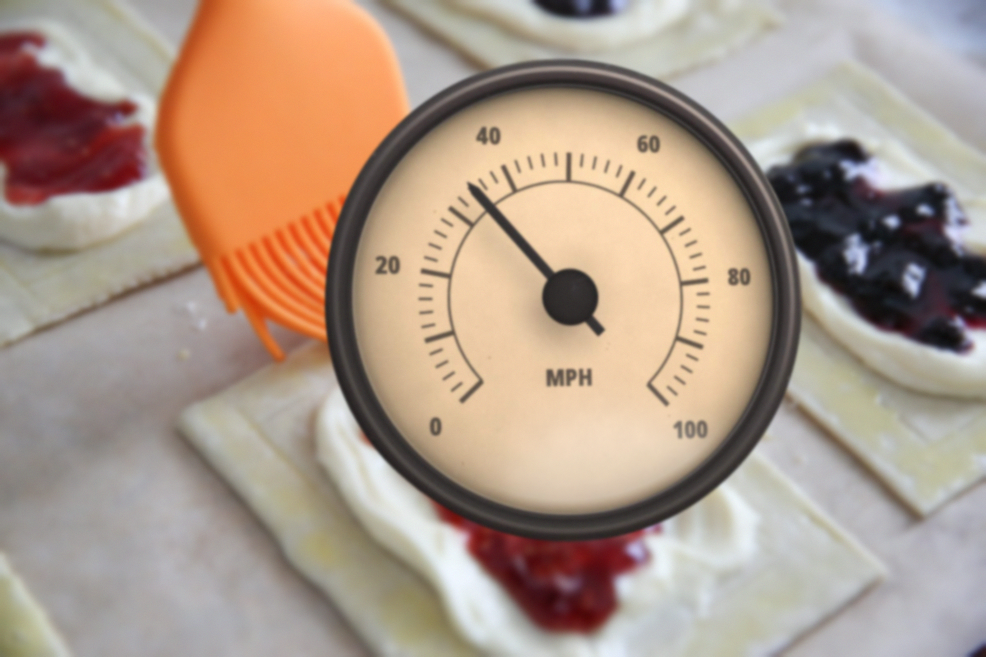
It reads 34
